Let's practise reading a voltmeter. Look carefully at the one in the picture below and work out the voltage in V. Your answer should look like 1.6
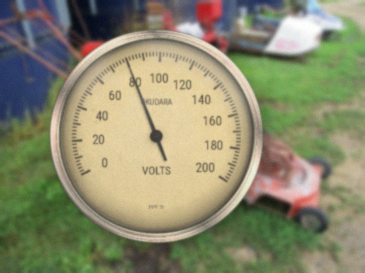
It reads 80
